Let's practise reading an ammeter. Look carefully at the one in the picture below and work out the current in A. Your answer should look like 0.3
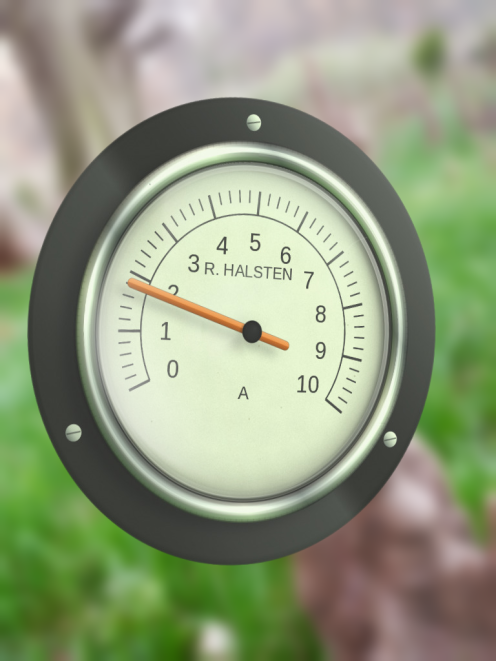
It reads 1.8
